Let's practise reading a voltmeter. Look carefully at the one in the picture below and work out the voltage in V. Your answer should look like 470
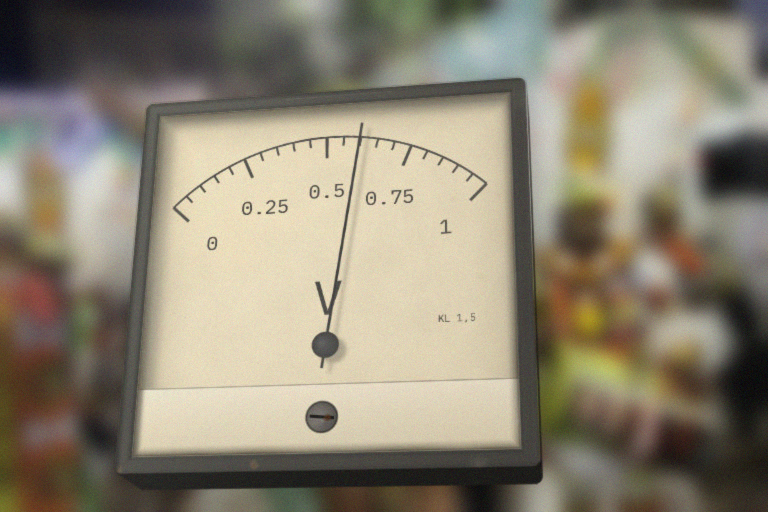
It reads 0.6
